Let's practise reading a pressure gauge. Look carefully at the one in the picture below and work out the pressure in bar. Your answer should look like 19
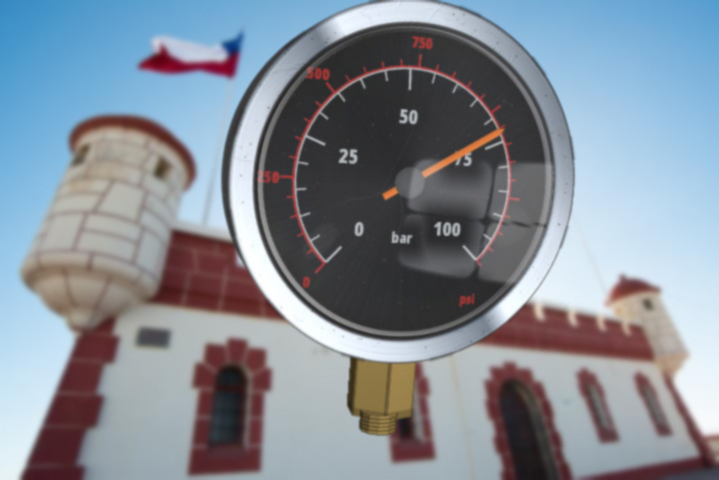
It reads 72.5
